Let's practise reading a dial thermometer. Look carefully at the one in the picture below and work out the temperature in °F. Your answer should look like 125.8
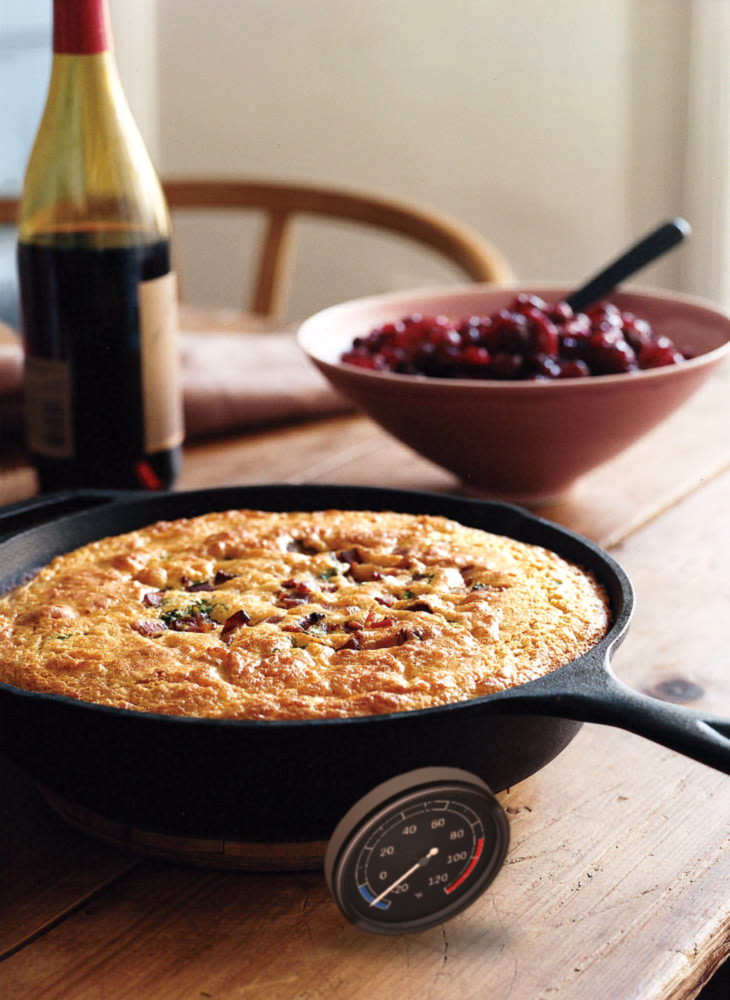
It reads -10
